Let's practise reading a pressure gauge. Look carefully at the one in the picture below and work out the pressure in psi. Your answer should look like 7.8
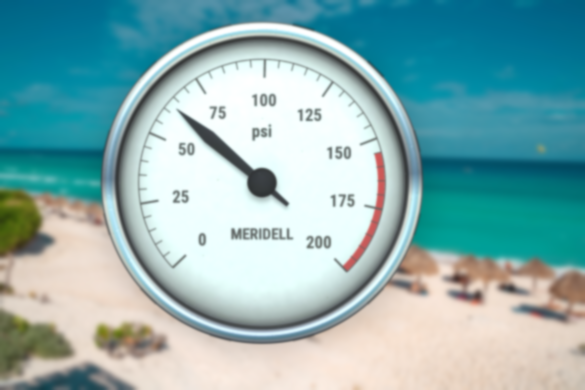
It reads 62.5
